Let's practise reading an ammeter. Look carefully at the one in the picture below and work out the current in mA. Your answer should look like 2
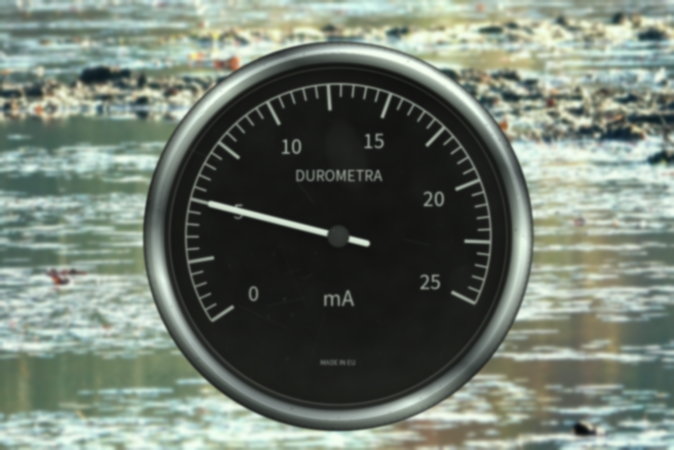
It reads 5
